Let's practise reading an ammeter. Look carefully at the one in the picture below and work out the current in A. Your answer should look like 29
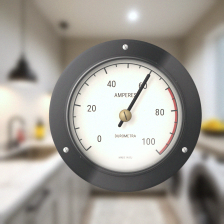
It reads 60
